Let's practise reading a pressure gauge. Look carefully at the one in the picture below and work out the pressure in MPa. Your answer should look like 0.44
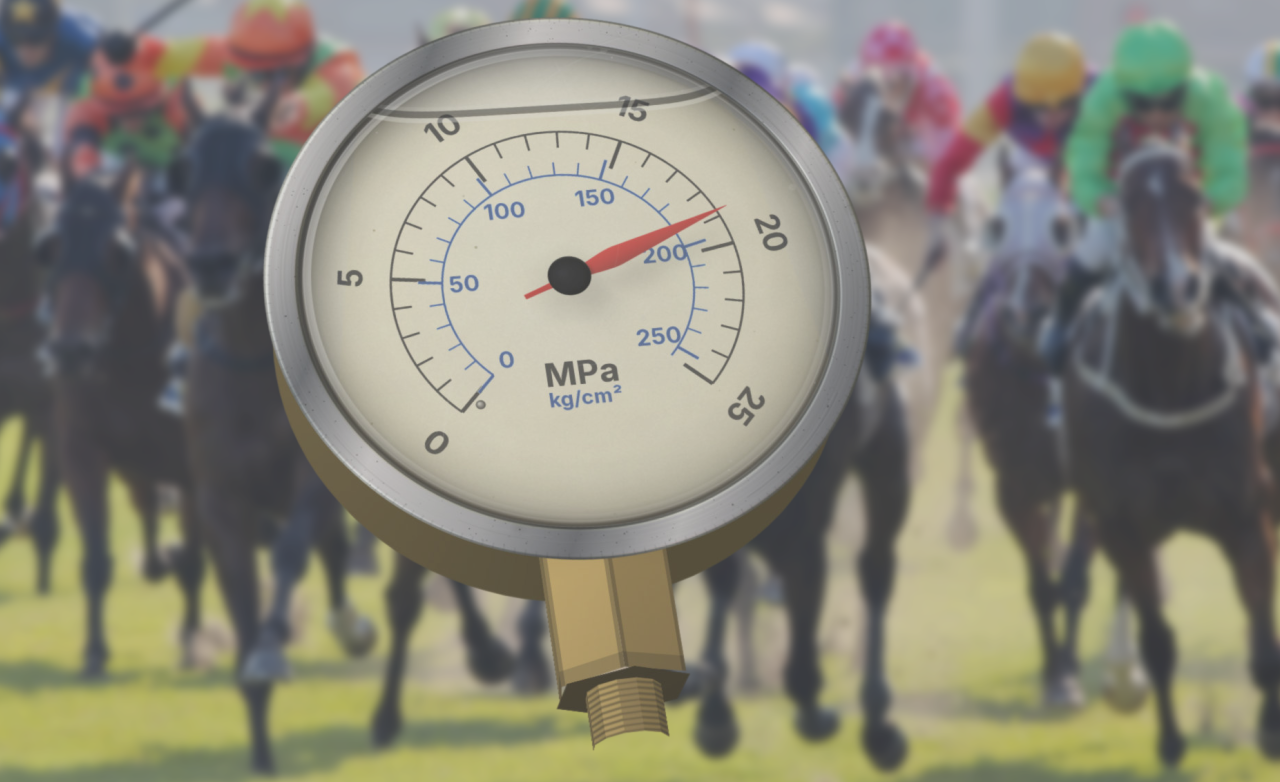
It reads 19
